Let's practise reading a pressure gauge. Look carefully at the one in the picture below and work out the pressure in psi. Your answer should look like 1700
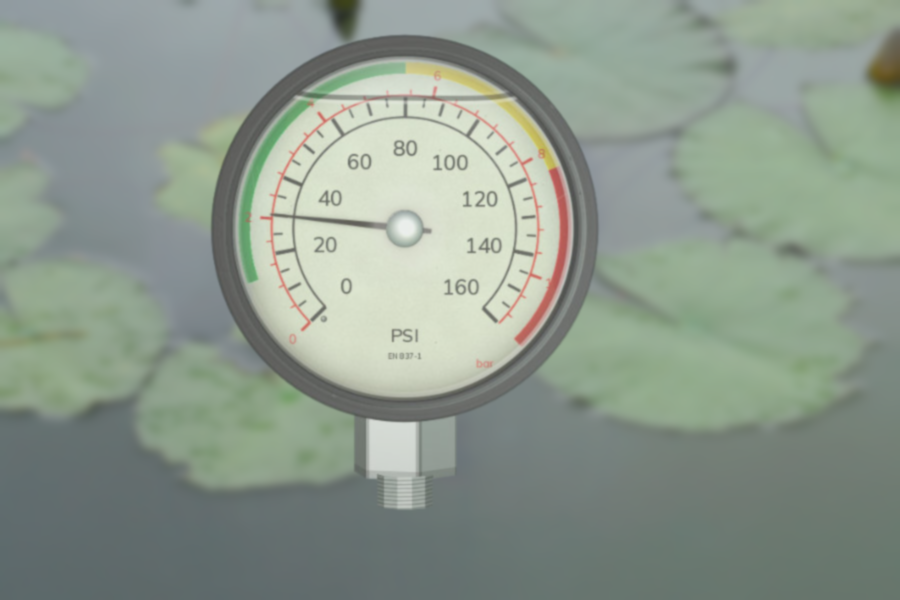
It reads 30
